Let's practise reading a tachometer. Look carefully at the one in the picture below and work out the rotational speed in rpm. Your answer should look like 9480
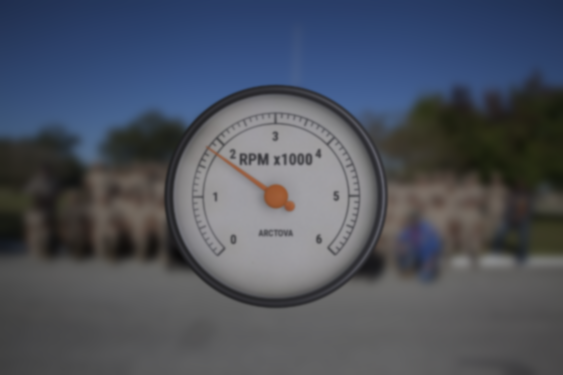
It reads 1800
